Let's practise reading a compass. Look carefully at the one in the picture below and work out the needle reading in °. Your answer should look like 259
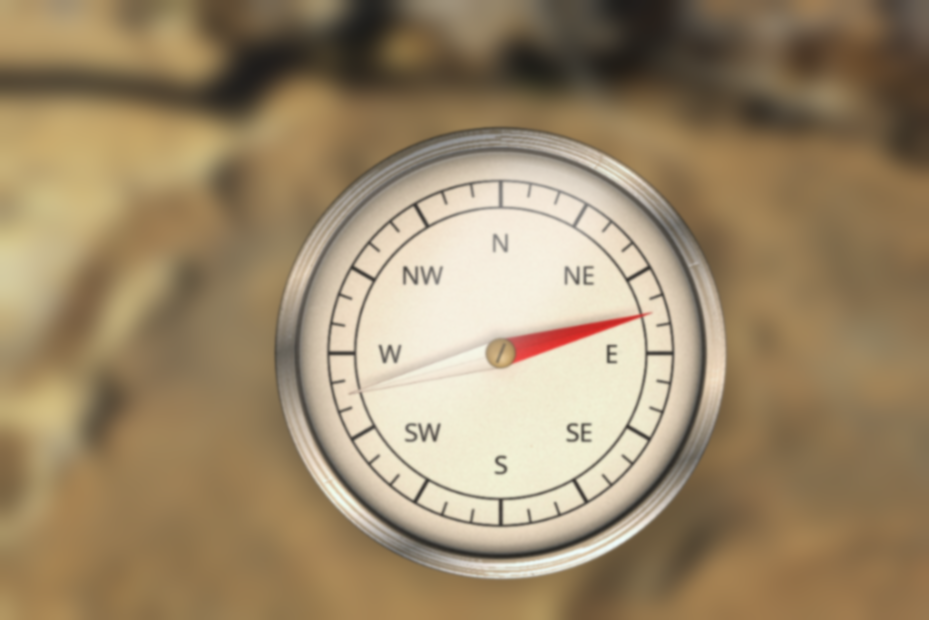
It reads 75
